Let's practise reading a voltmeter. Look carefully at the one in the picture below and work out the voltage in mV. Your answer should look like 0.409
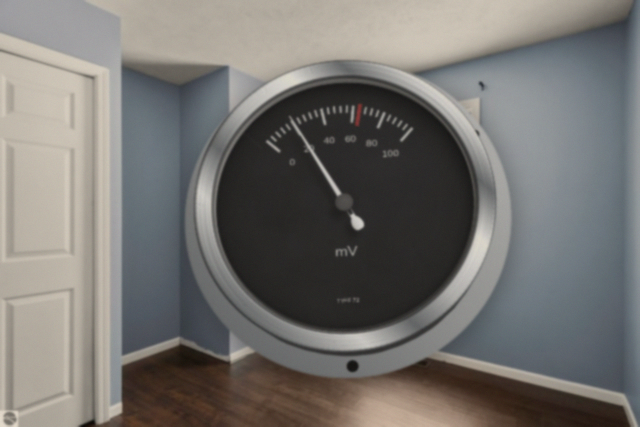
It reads 20
